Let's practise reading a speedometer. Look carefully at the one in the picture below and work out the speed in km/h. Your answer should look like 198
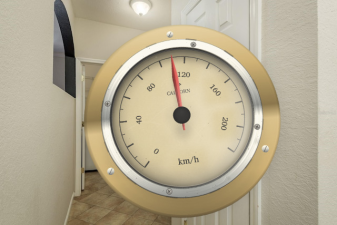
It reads 110
